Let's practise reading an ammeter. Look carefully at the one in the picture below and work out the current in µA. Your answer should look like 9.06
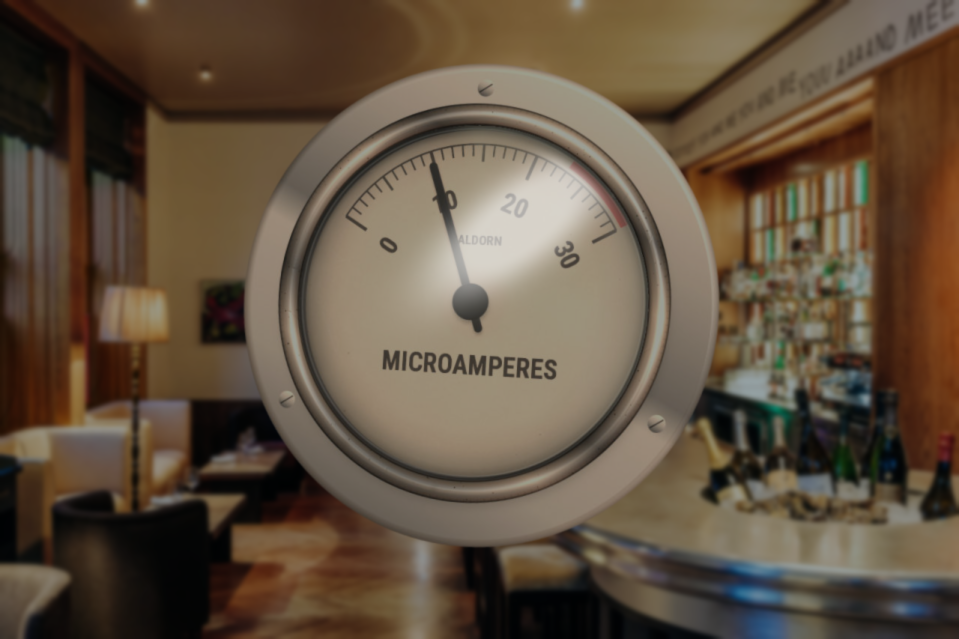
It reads 10
